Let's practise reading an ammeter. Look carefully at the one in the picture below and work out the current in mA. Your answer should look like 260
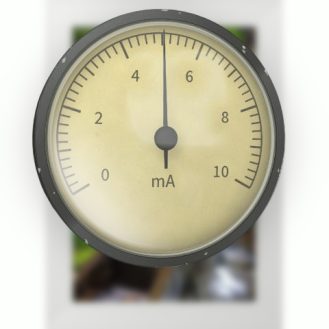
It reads 5
